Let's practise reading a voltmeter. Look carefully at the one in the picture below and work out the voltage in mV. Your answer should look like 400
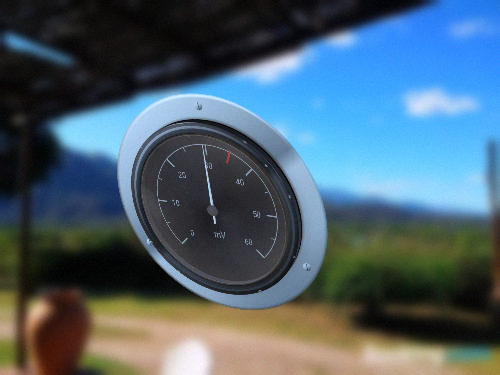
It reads 30
